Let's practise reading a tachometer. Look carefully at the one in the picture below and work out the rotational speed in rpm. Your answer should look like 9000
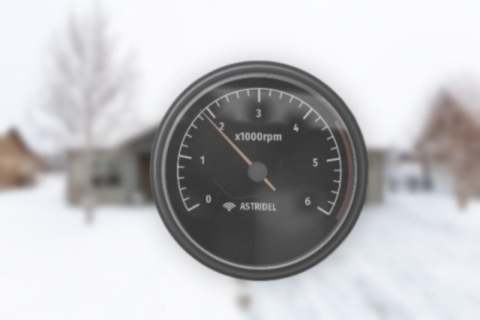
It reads 1900
